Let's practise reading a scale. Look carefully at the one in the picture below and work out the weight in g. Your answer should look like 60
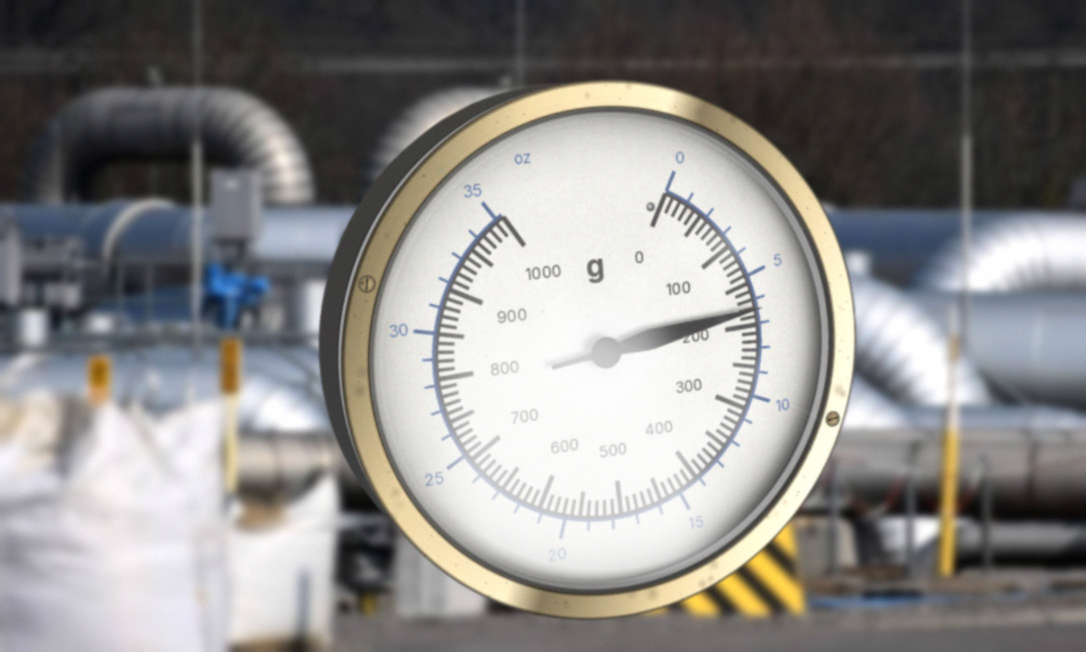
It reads 180
